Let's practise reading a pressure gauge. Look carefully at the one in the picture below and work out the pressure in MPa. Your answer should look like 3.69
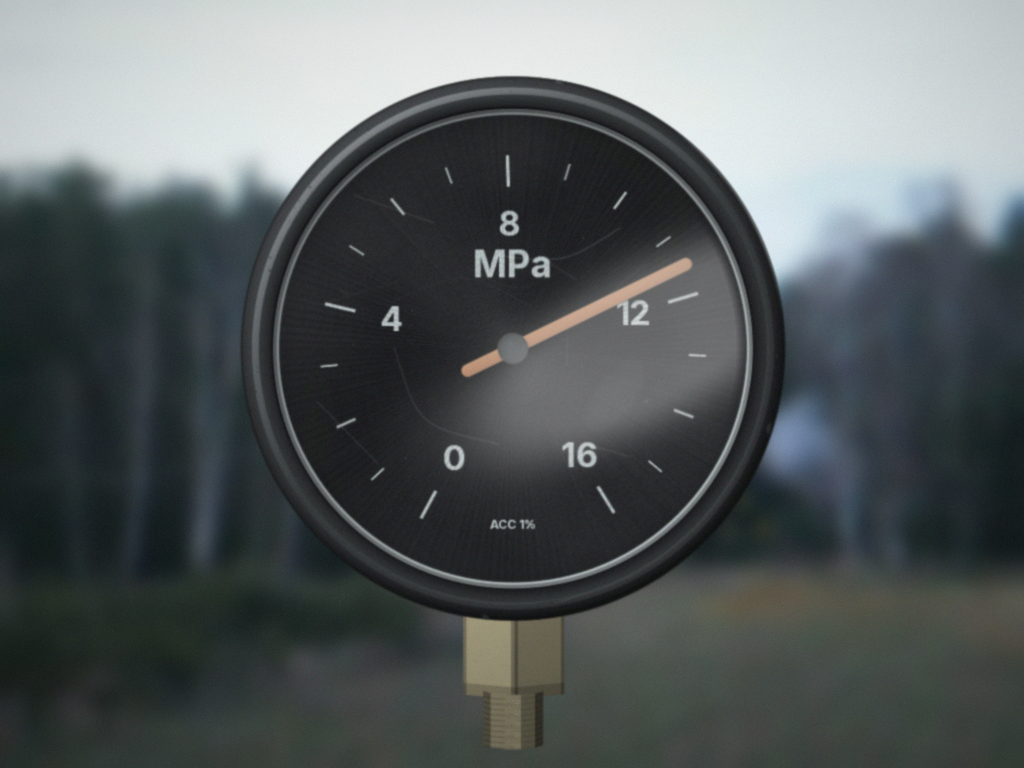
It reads 11.5
